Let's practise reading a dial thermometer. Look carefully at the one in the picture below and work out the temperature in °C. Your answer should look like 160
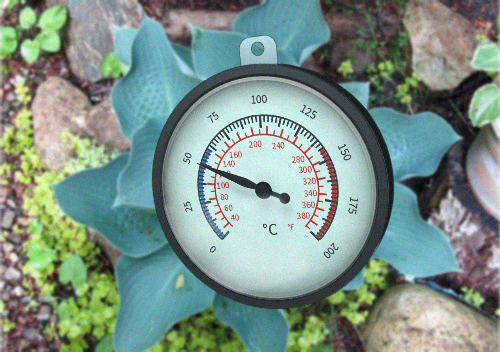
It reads 50
